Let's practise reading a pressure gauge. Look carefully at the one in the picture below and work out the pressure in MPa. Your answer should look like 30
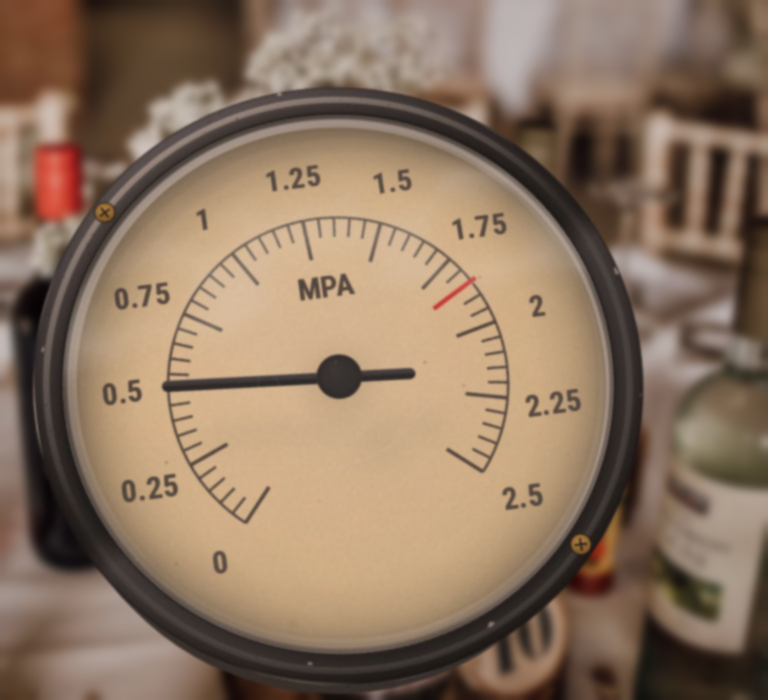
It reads 0.5
